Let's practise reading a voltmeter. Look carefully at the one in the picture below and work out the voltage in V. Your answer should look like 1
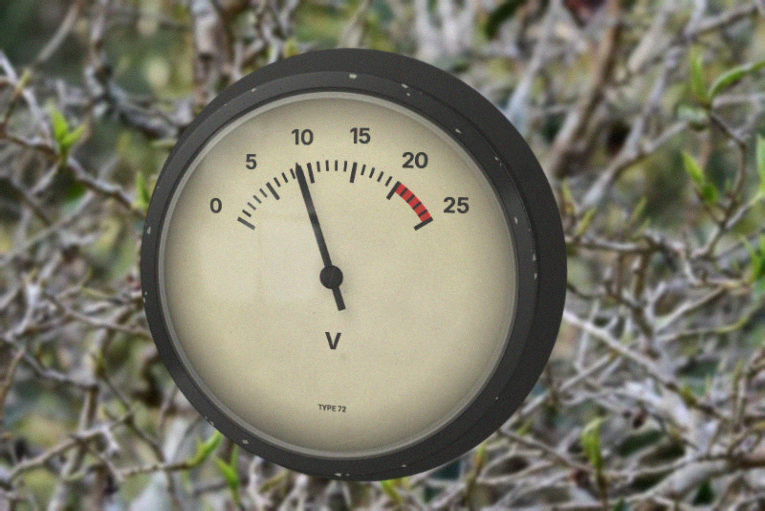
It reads 9
